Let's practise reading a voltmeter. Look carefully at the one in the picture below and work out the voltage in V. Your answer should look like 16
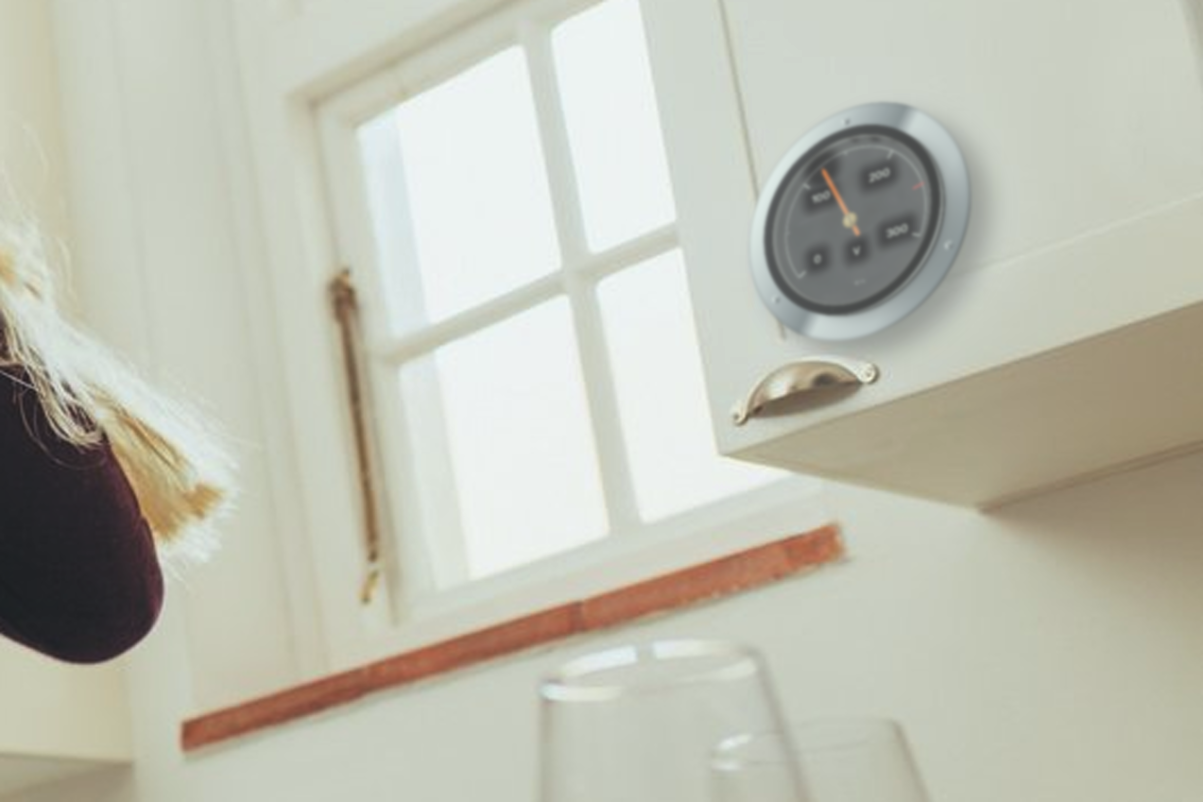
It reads 125
